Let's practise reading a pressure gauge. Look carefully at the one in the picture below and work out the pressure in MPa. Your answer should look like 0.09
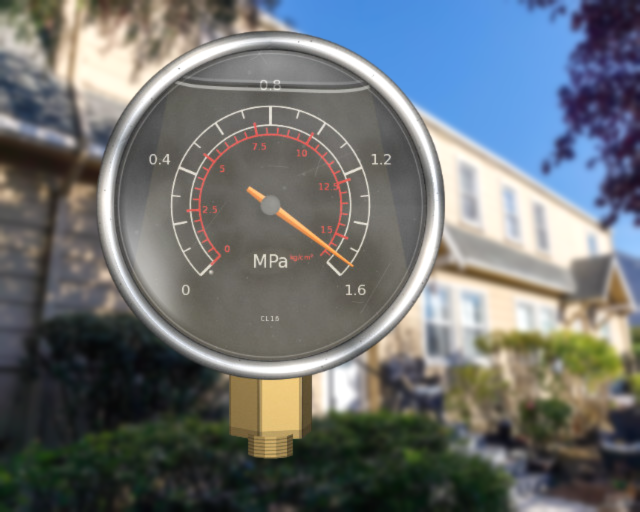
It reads 1.55
